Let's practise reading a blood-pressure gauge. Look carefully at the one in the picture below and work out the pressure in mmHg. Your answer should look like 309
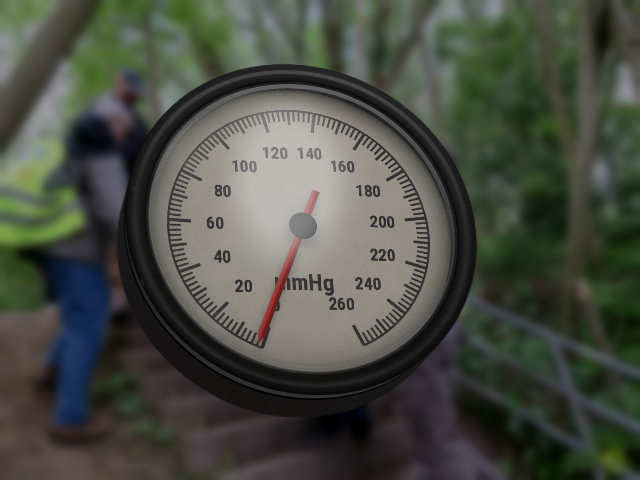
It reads 2
